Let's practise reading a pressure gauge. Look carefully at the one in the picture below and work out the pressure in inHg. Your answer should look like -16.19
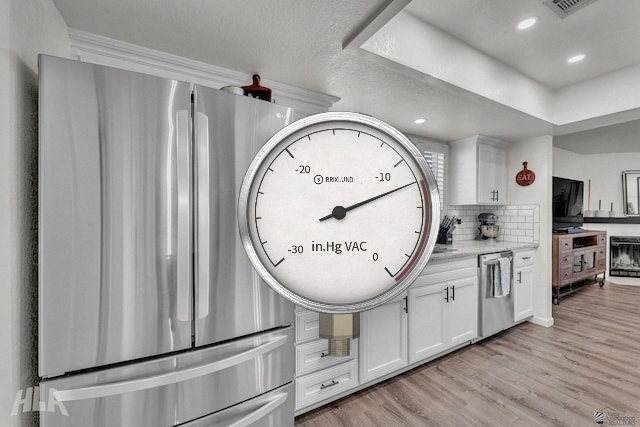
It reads -8
